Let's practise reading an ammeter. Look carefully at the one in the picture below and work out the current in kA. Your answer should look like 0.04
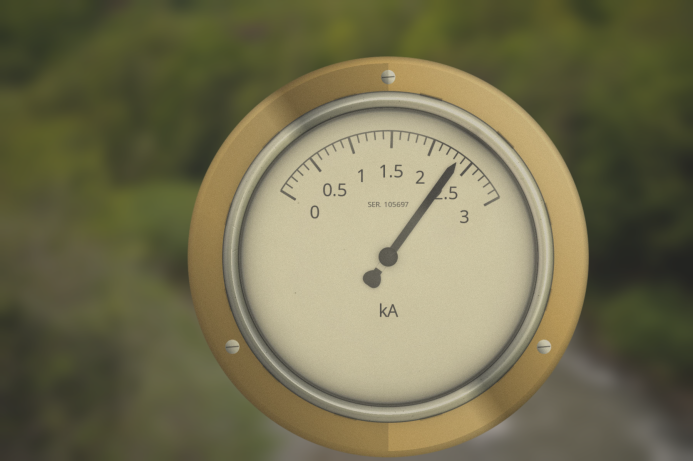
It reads 2.35
